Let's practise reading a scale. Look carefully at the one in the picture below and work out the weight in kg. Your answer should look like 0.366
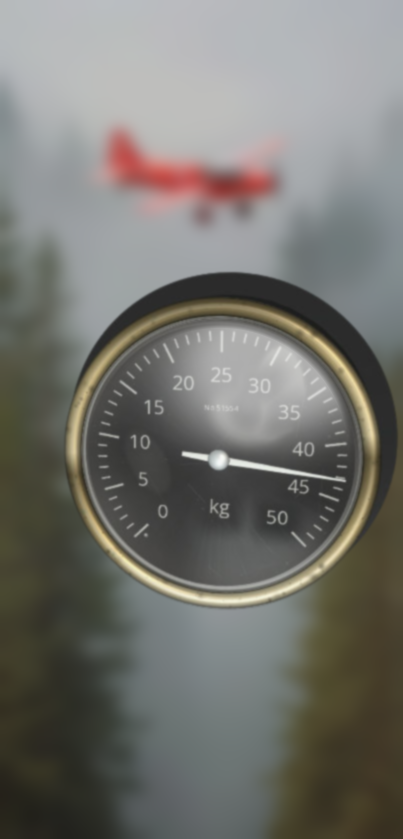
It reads 43
